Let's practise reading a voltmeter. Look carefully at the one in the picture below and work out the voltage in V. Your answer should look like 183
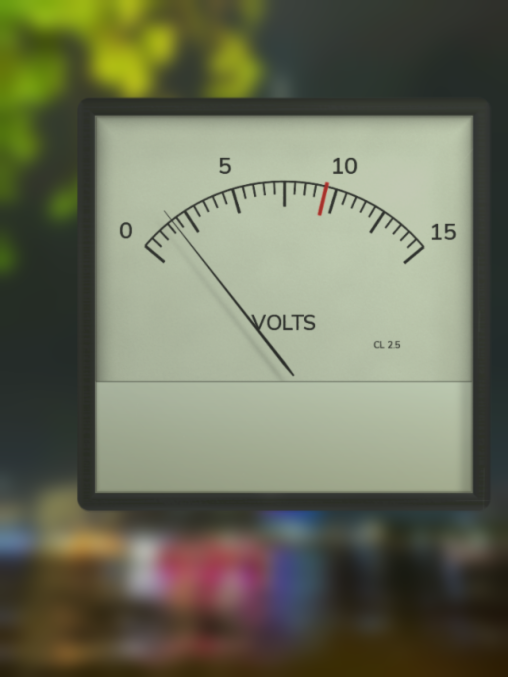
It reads 1.75
